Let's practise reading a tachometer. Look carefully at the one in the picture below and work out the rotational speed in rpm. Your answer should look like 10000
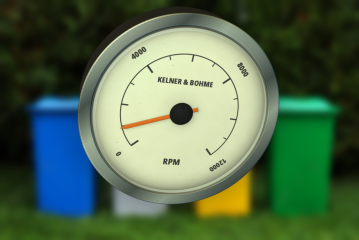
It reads 1000
